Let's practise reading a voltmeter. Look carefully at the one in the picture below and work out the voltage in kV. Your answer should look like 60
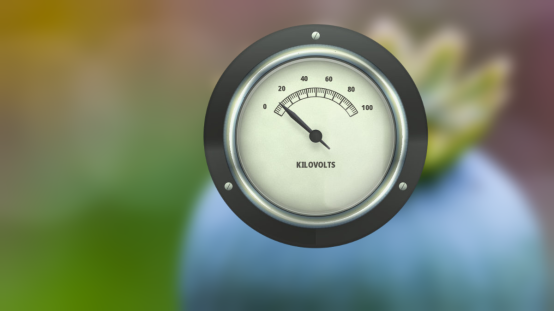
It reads 10
